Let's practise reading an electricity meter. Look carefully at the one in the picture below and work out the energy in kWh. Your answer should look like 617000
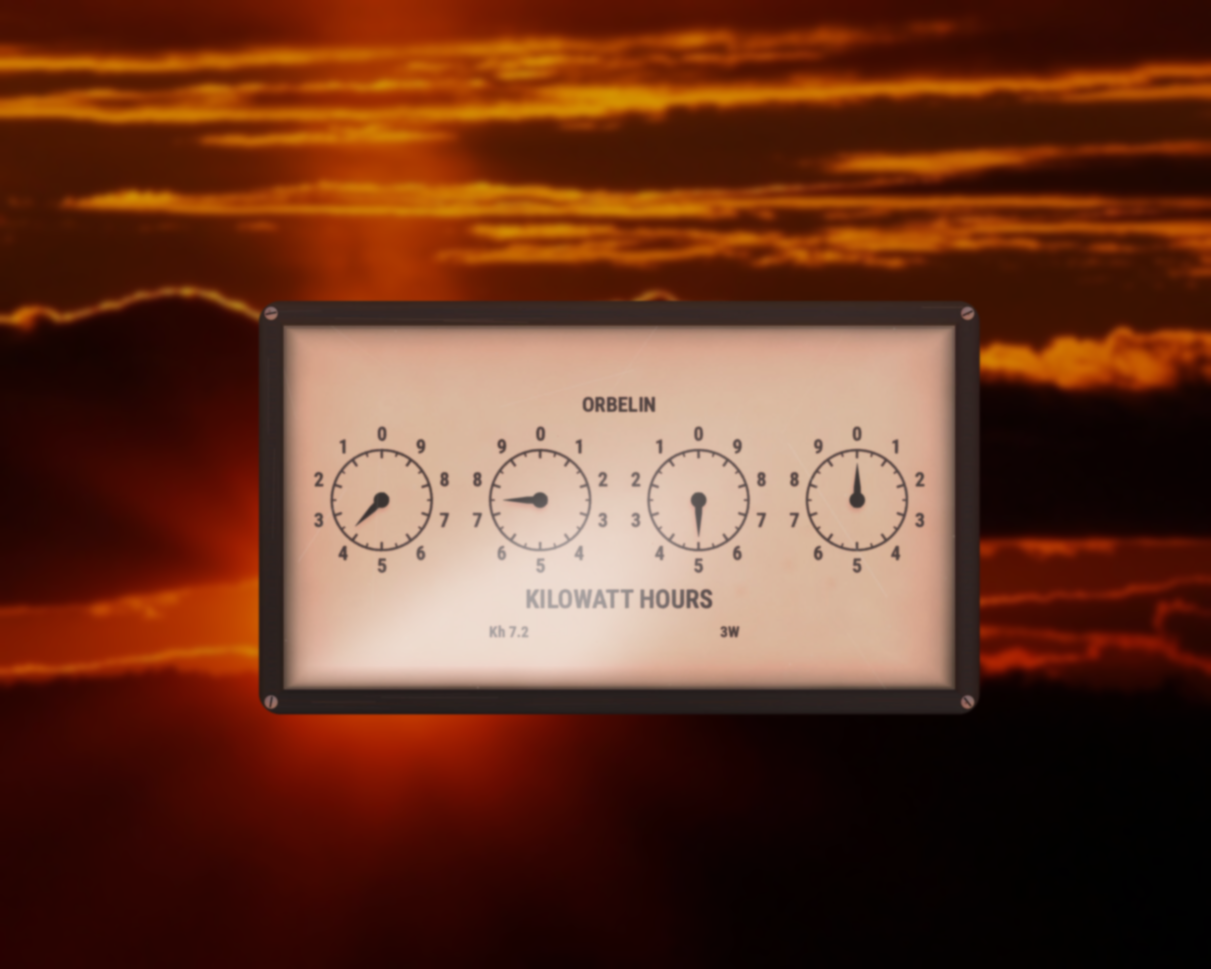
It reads 3750
